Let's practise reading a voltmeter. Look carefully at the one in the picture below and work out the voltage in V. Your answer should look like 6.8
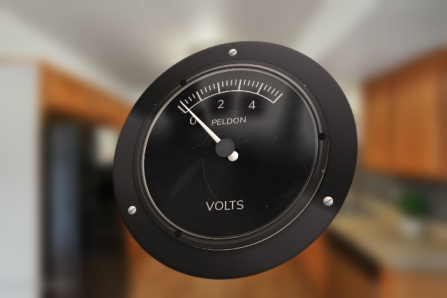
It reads 0.2
